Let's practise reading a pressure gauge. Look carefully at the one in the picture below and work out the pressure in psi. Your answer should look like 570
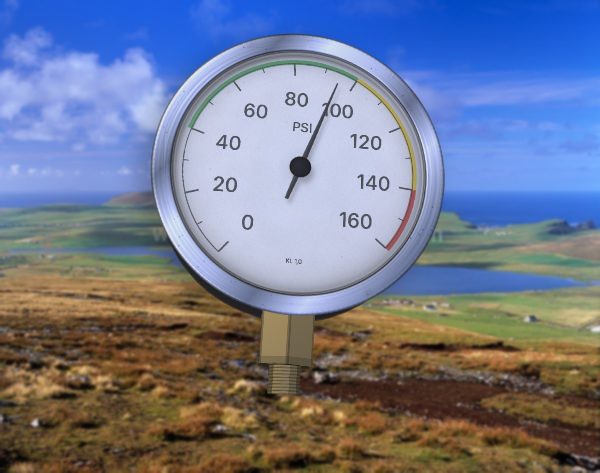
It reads 95
